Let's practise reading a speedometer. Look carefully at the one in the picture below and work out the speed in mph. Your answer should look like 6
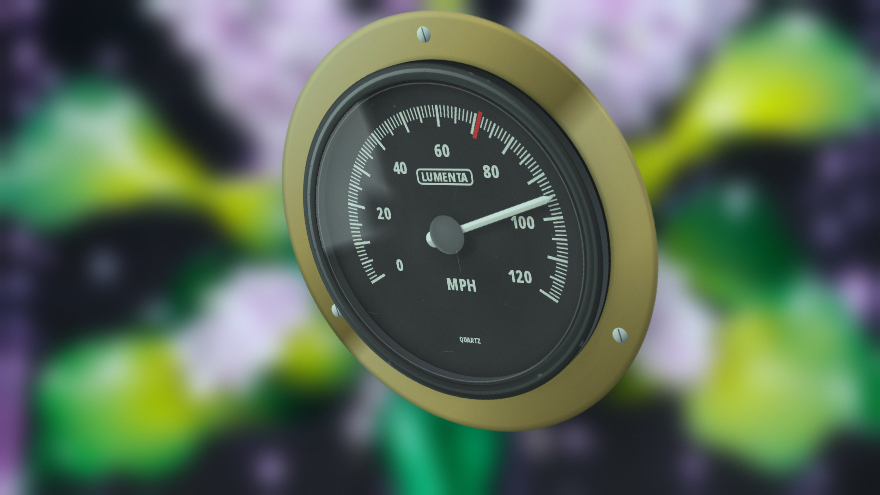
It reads 95
